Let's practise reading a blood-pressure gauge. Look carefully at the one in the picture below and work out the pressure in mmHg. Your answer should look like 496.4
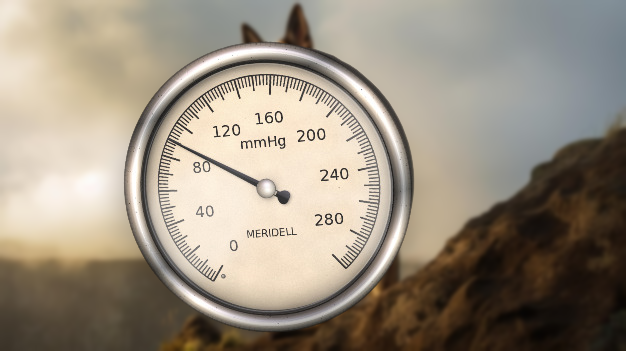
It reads 90
